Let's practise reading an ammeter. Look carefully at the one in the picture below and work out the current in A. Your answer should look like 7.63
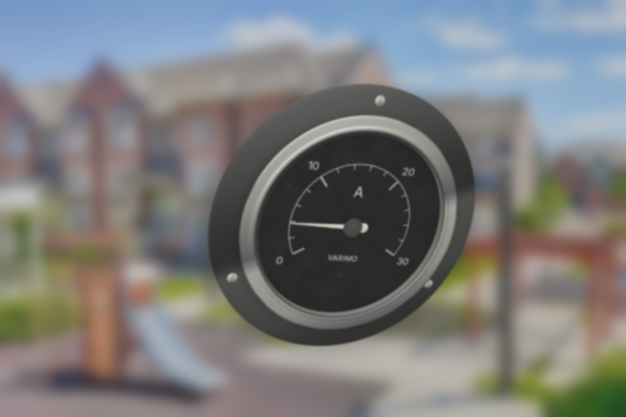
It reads 4
